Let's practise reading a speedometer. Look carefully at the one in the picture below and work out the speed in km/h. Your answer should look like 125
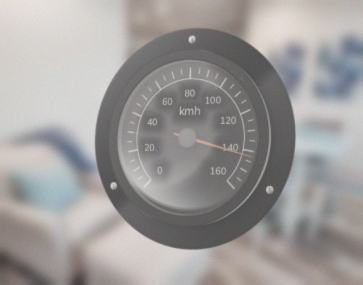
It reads 142.5
